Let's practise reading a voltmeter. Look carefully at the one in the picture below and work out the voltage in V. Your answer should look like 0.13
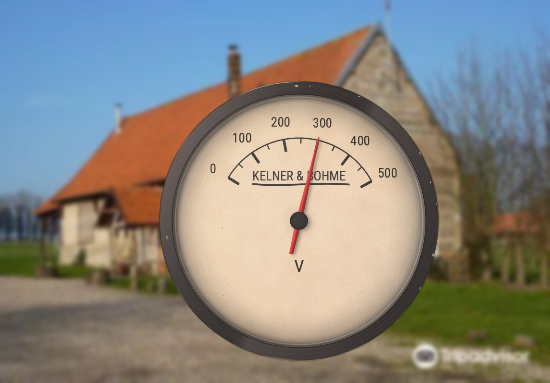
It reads 300
